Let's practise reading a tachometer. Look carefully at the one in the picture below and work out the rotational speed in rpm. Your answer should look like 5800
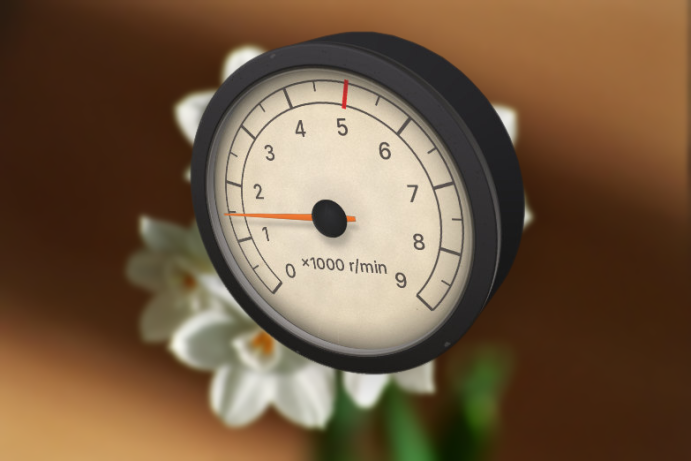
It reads 1500
